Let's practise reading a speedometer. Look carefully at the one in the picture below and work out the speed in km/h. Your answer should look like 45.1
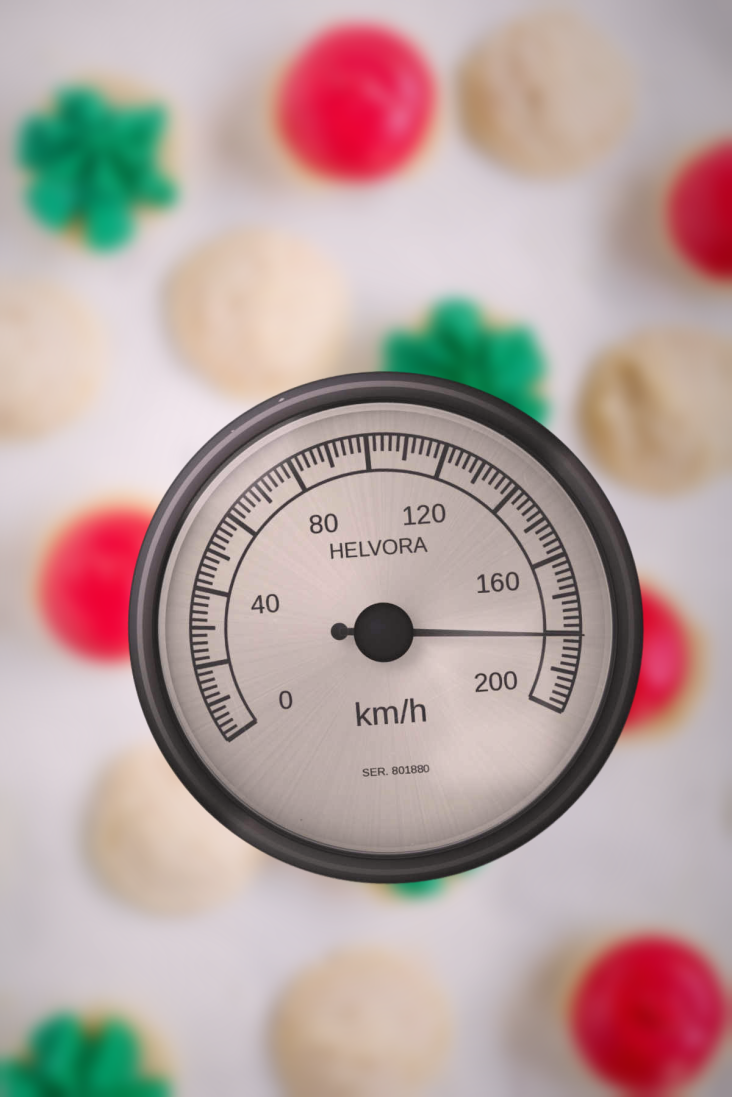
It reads 180
